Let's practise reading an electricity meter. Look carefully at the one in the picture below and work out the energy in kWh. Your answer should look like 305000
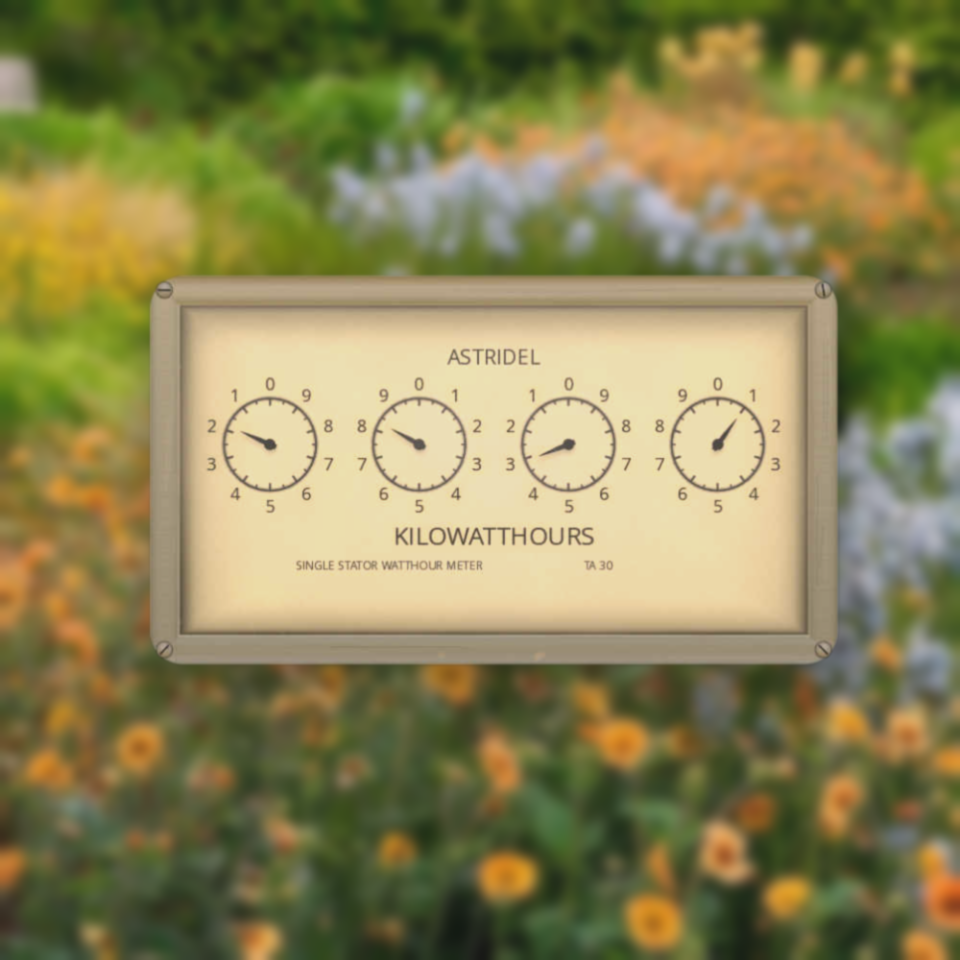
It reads 1831
